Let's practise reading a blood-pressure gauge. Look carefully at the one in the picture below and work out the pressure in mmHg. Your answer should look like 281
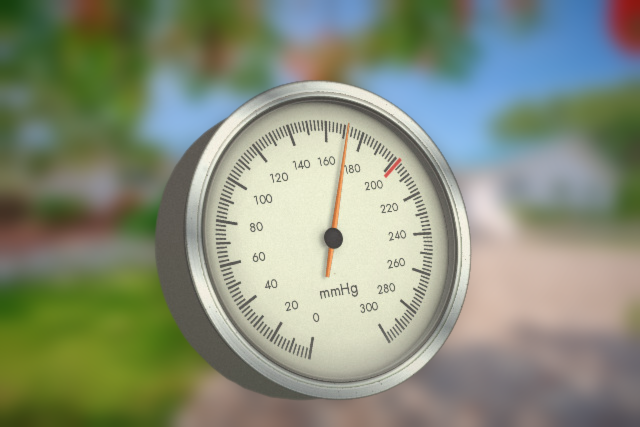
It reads 170
